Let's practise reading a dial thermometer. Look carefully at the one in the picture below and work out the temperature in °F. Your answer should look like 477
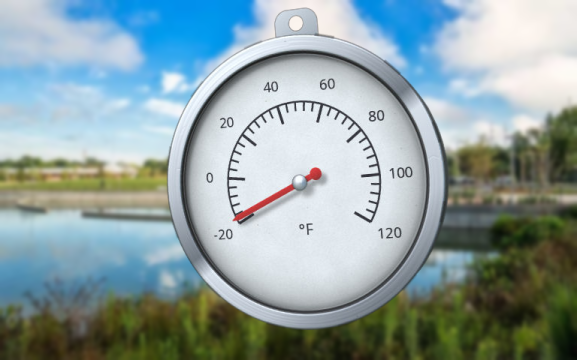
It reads -18
